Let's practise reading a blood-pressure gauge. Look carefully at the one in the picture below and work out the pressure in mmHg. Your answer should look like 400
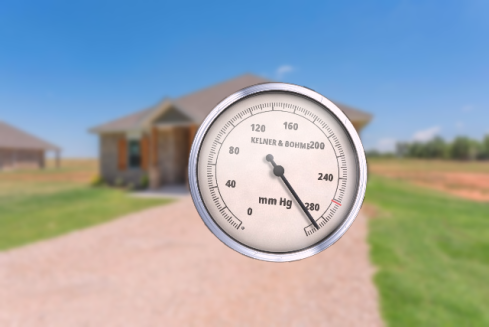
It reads 290
